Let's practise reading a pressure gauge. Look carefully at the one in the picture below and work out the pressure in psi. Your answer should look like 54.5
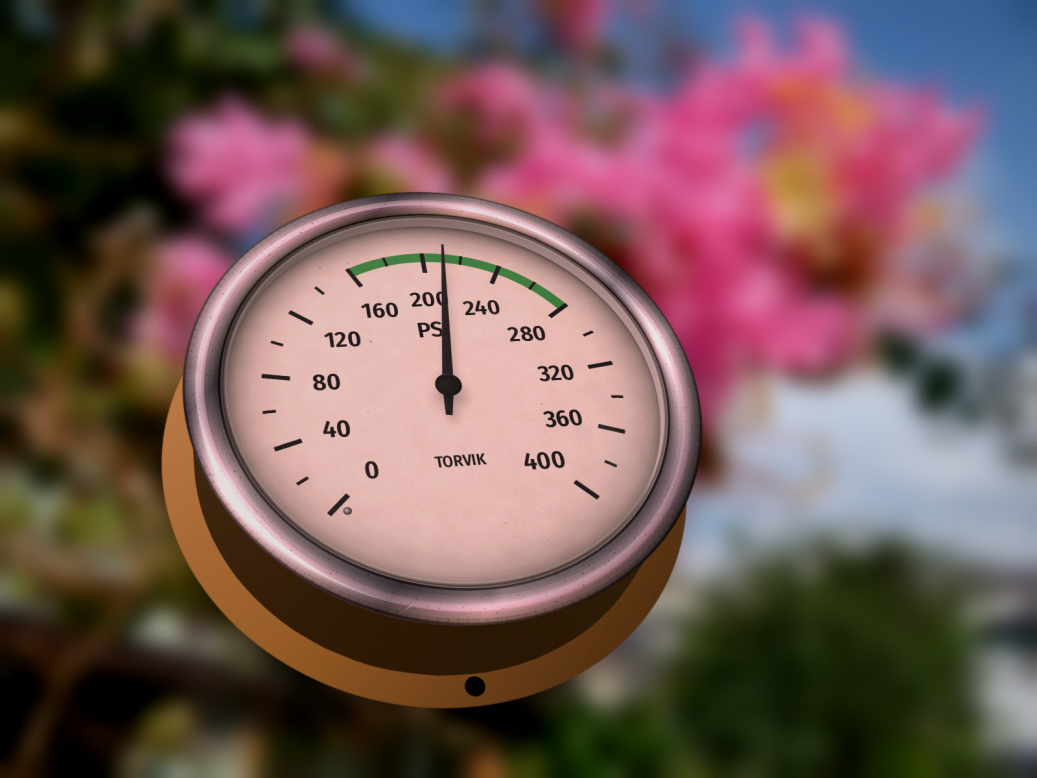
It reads 210
